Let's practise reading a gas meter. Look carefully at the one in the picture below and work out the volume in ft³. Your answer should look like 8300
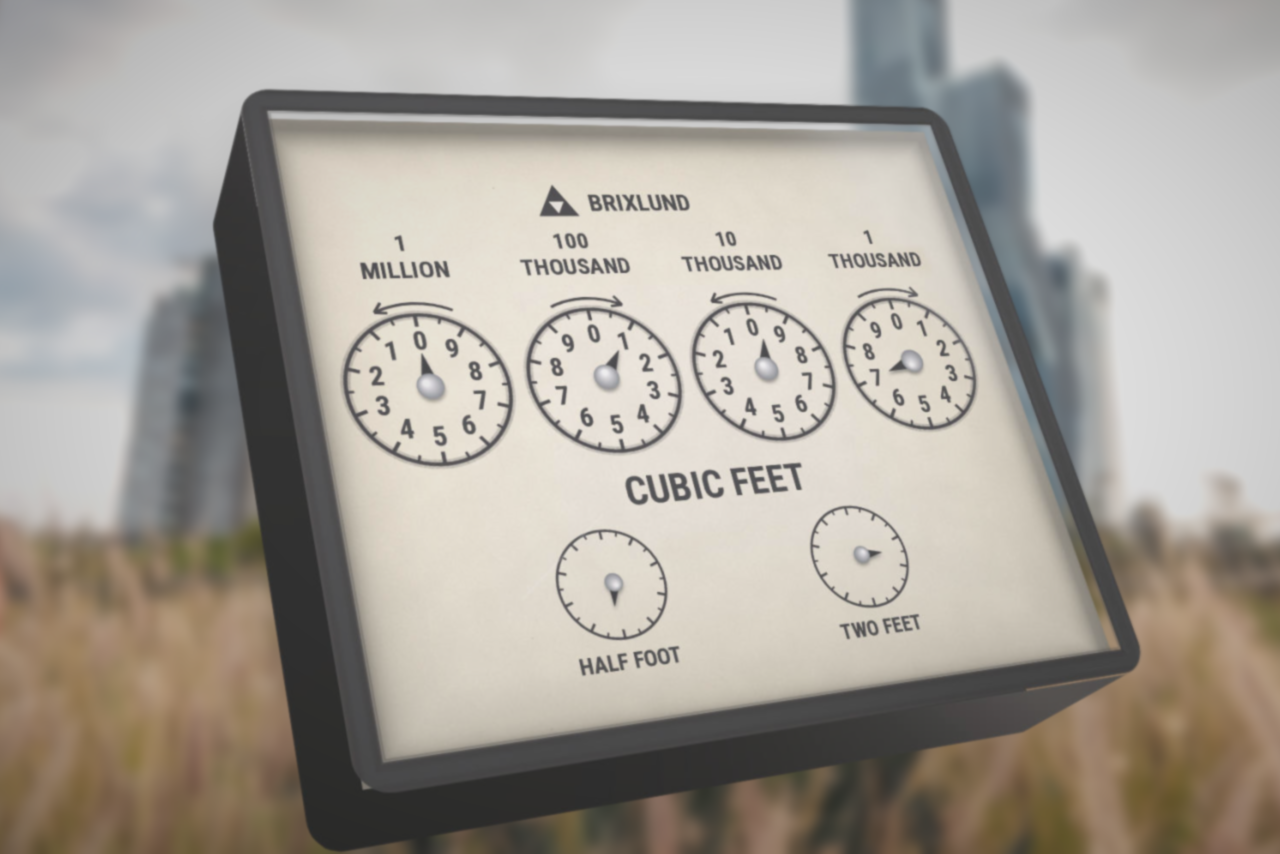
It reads 9700
